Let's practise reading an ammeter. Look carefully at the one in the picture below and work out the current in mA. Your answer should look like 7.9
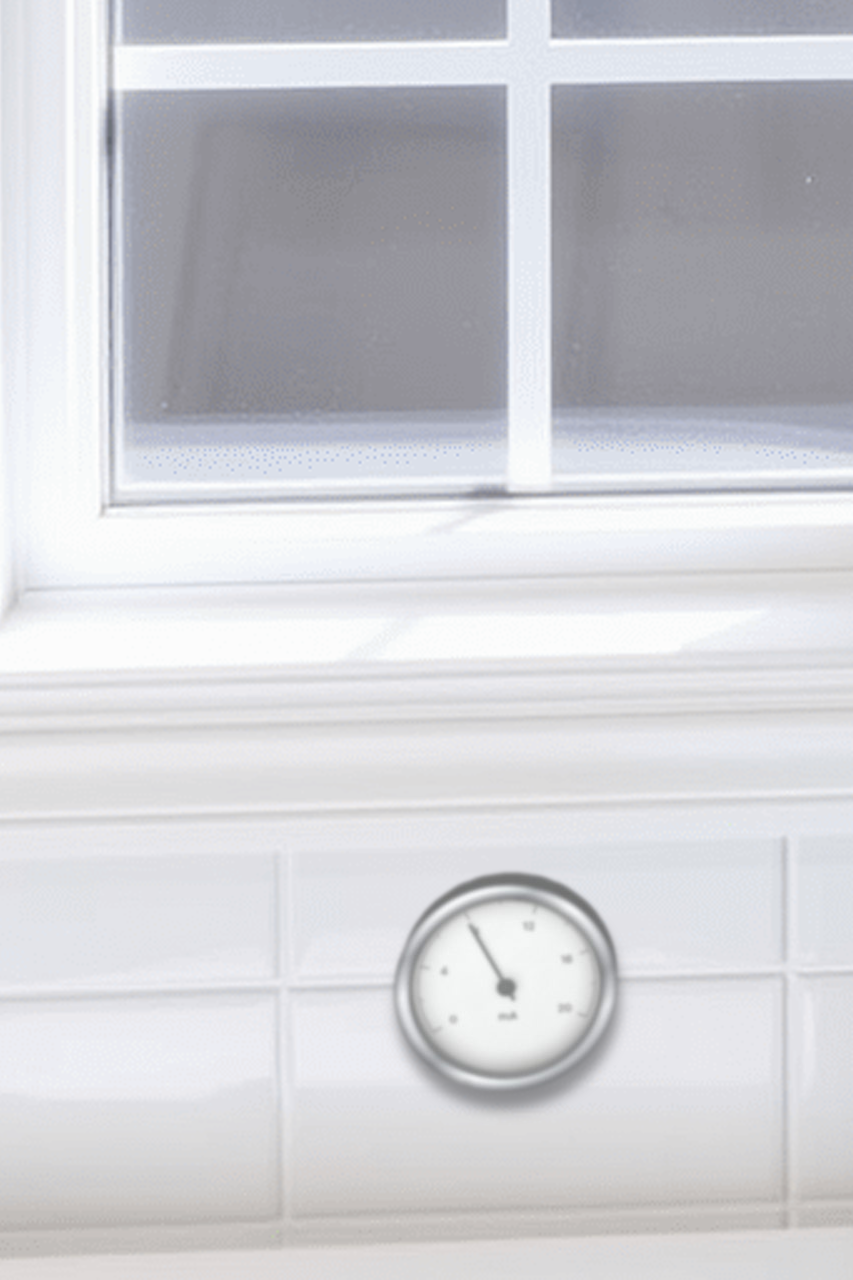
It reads 8
